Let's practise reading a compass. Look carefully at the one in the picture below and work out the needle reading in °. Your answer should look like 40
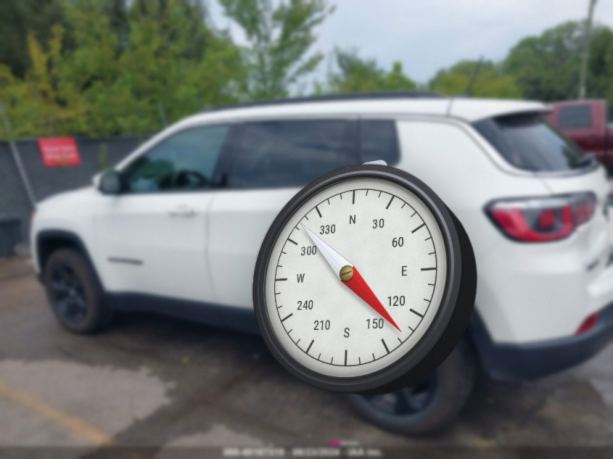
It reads 135
